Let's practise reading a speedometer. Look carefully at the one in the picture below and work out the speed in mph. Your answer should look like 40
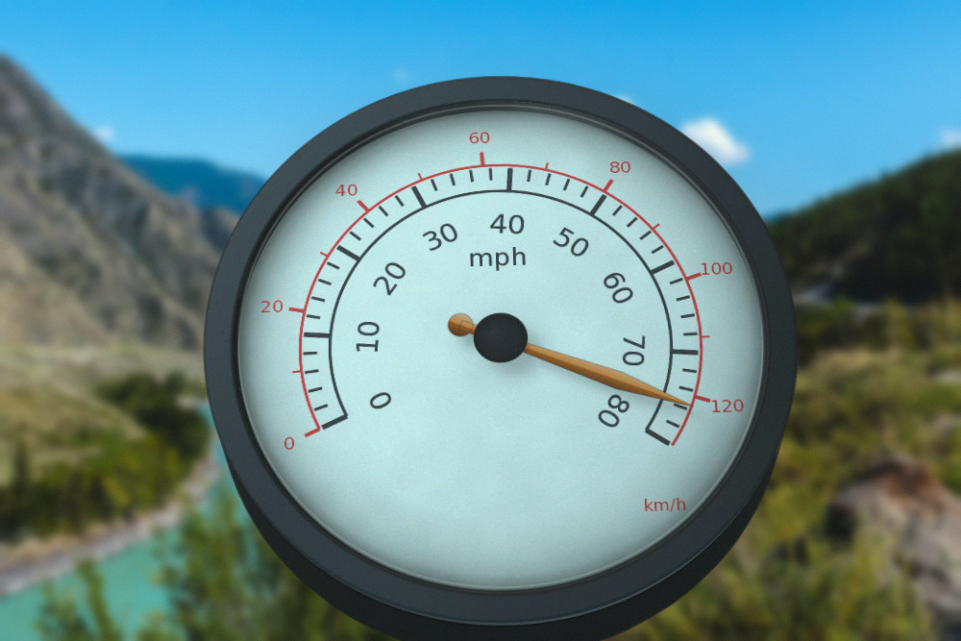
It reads 76
